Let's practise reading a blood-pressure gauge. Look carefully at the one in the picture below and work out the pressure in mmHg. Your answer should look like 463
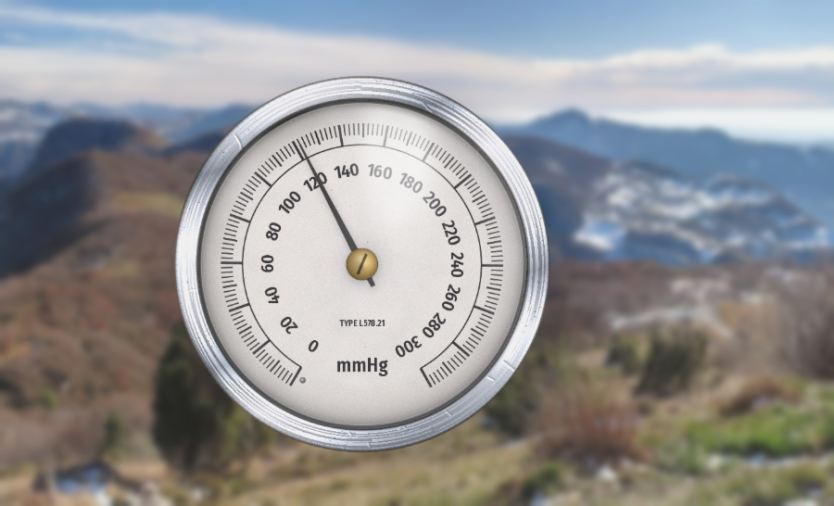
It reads 122
